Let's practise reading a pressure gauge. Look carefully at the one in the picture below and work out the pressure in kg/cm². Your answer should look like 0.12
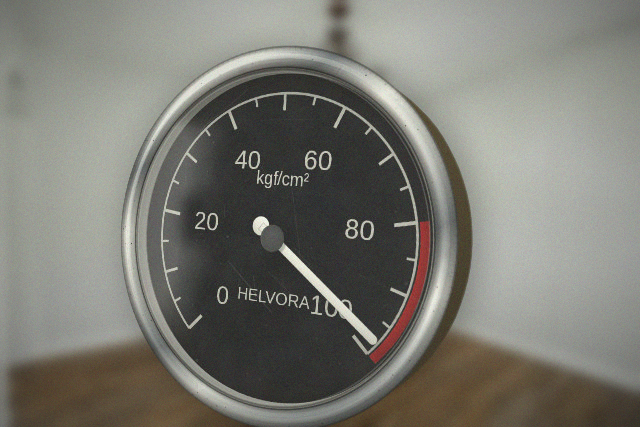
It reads 97.5
